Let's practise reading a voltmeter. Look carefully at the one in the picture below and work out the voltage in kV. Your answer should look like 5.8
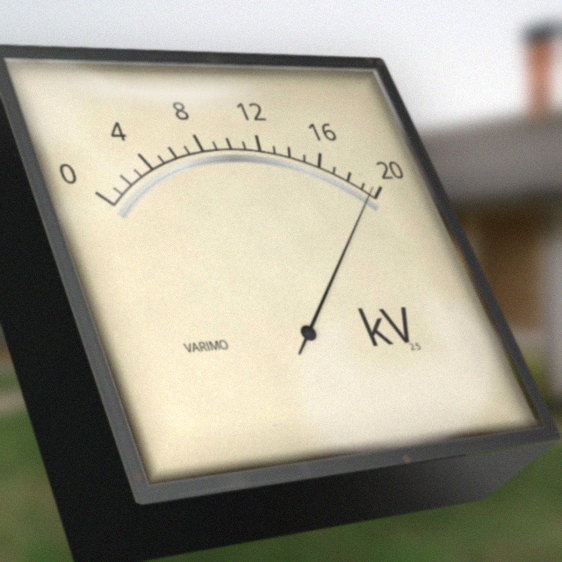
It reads 19.5
